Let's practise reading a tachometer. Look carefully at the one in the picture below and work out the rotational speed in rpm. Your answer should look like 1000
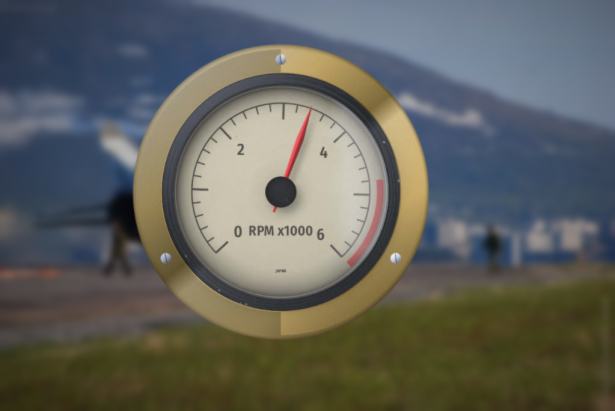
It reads 3400
